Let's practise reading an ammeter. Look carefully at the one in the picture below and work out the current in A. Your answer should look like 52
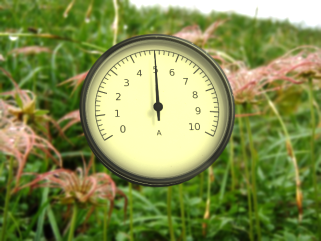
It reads 5
